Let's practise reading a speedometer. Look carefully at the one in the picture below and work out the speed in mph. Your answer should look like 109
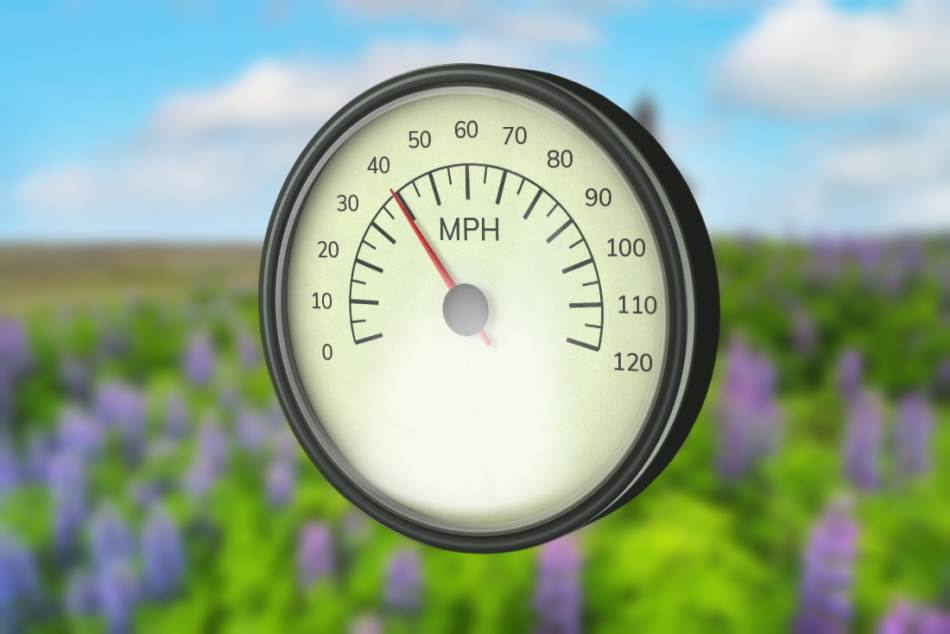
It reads 40
